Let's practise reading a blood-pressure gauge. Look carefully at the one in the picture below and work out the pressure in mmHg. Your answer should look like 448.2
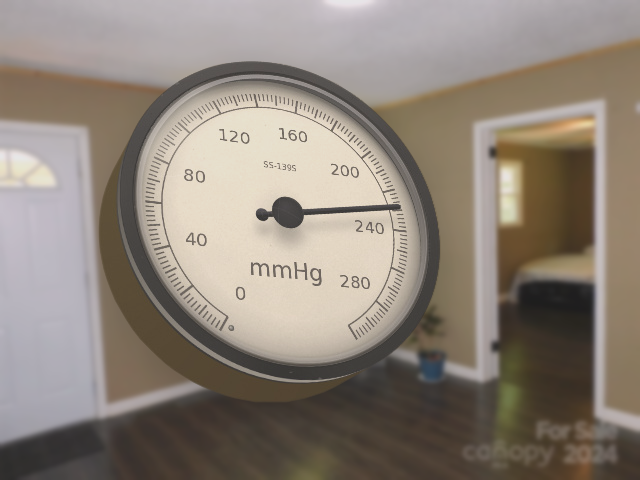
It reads 230
